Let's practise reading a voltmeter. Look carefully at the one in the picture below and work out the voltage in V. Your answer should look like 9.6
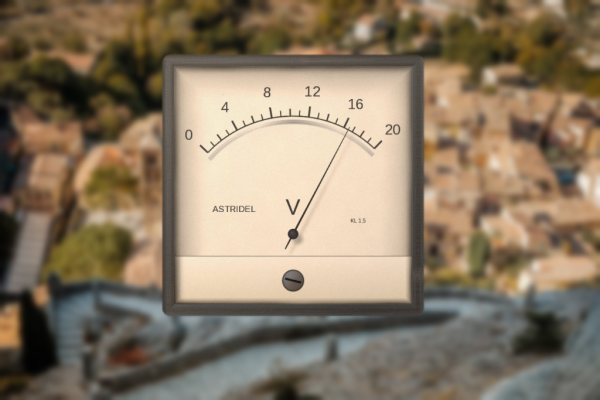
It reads 16.5
